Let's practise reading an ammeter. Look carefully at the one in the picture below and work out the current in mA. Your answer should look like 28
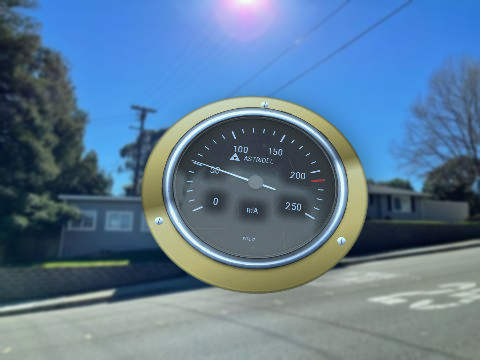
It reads 50
